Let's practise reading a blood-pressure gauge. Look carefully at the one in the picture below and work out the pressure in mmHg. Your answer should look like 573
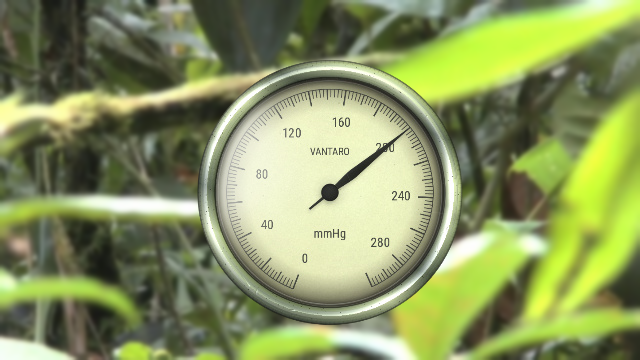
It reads 200
